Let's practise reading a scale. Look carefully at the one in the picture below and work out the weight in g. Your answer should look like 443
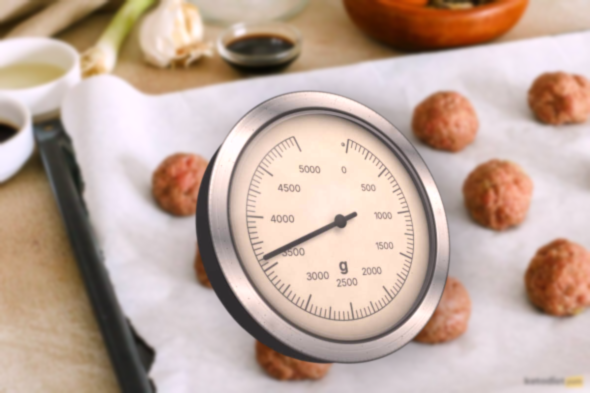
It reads 3600
